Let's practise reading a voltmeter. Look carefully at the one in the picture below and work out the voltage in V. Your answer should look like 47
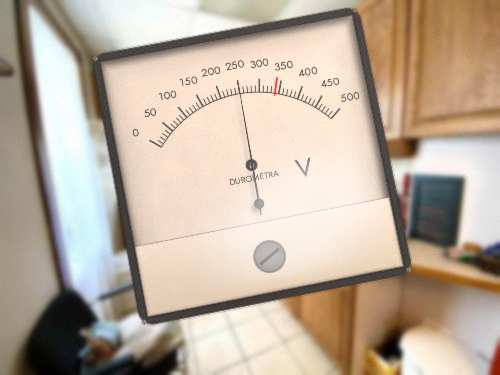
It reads 250
